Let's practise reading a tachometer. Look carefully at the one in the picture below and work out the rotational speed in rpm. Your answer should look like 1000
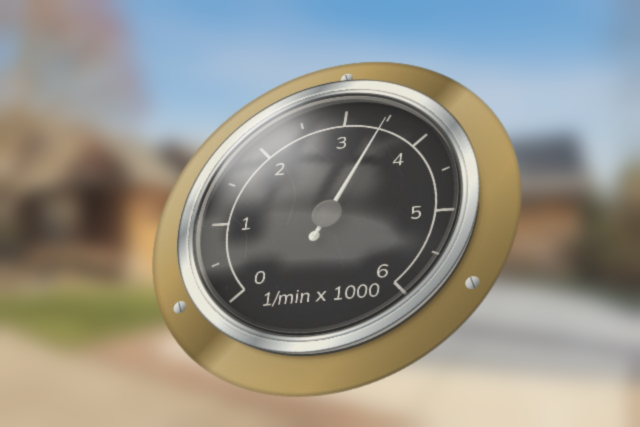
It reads 3500
